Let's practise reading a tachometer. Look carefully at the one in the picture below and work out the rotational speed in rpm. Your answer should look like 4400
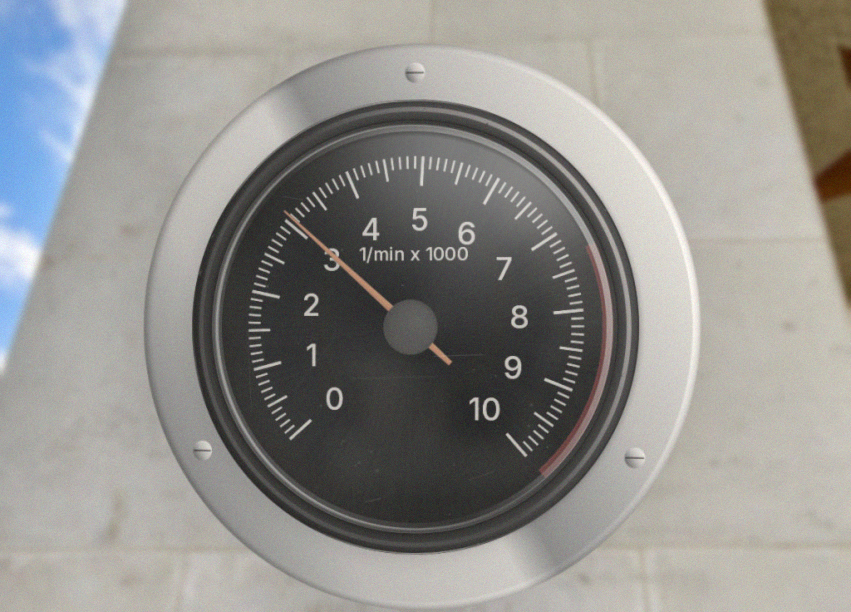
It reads 3100
